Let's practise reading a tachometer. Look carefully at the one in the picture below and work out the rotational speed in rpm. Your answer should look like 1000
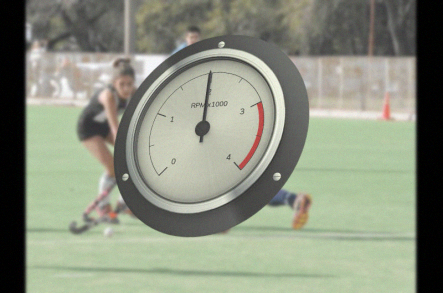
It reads 2000
